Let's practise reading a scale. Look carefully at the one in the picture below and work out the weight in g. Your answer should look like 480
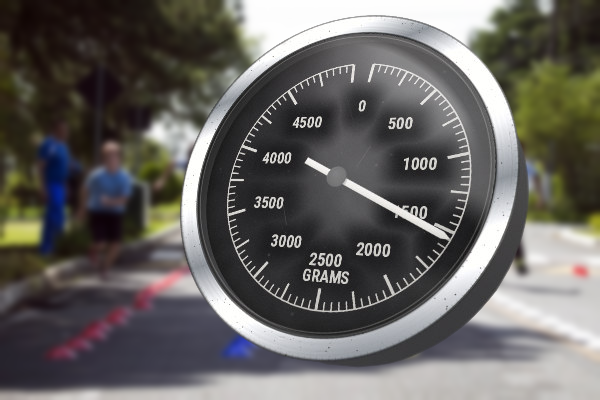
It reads 1550
